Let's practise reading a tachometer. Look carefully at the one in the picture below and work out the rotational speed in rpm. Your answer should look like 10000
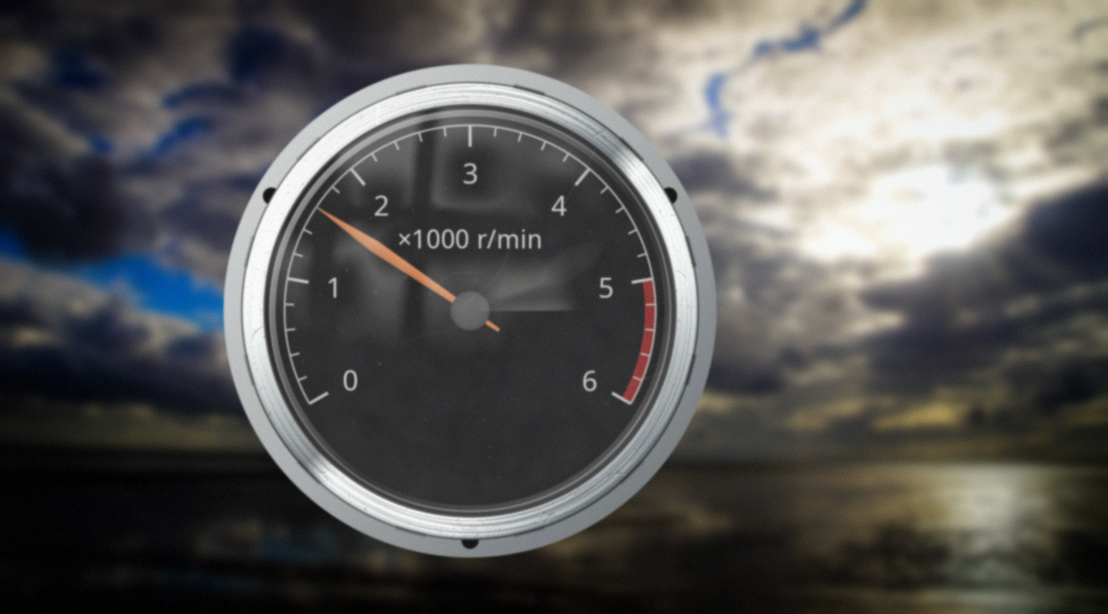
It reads 1600
